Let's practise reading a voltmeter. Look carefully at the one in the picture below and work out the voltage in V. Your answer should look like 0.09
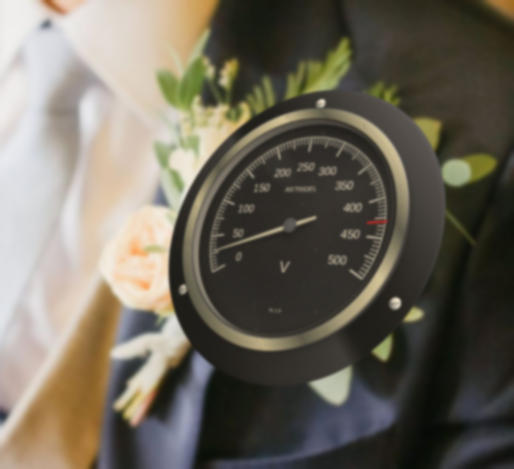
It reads 25
